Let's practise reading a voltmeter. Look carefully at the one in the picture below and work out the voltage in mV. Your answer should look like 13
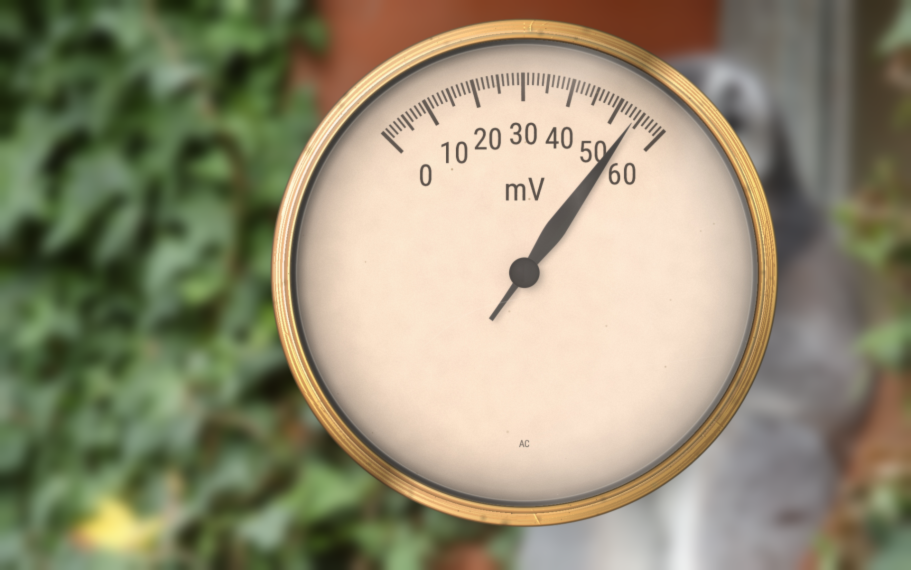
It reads 54
